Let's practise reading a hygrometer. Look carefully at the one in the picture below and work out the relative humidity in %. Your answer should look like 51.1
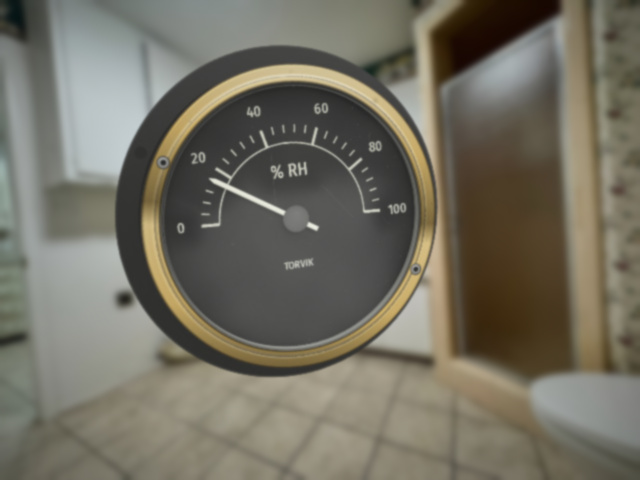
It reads 16
